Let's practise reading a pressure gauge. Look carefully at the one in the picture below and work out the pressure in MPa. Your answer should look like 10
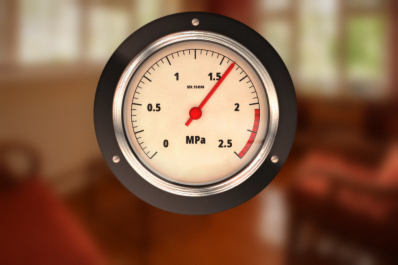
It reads 1.6
